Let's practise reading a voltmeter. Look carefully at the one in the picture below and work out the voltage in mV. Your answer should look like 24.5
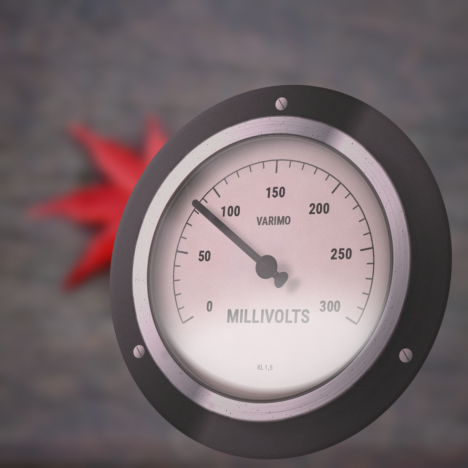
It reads 85
